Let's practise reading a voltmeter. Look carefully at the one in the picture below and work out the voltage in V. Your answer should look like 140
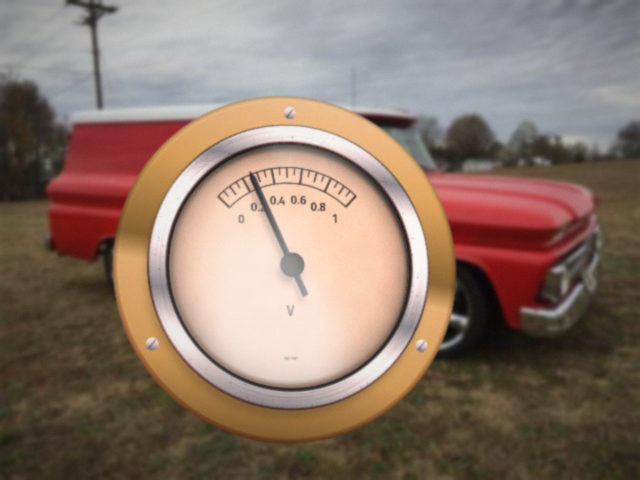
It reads 0.25
